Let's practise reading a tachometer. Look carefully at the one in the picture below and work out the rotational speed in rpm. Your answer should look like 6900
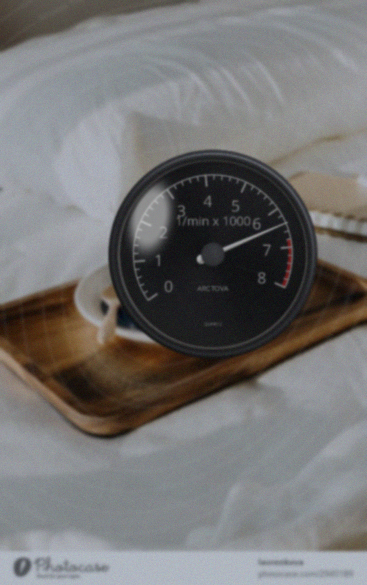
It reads 6400
